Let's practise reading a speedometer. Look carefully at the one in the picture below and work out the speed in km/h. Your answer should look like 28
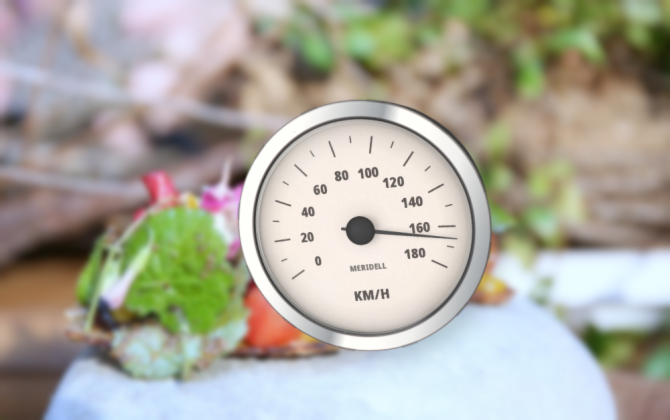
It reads 165
